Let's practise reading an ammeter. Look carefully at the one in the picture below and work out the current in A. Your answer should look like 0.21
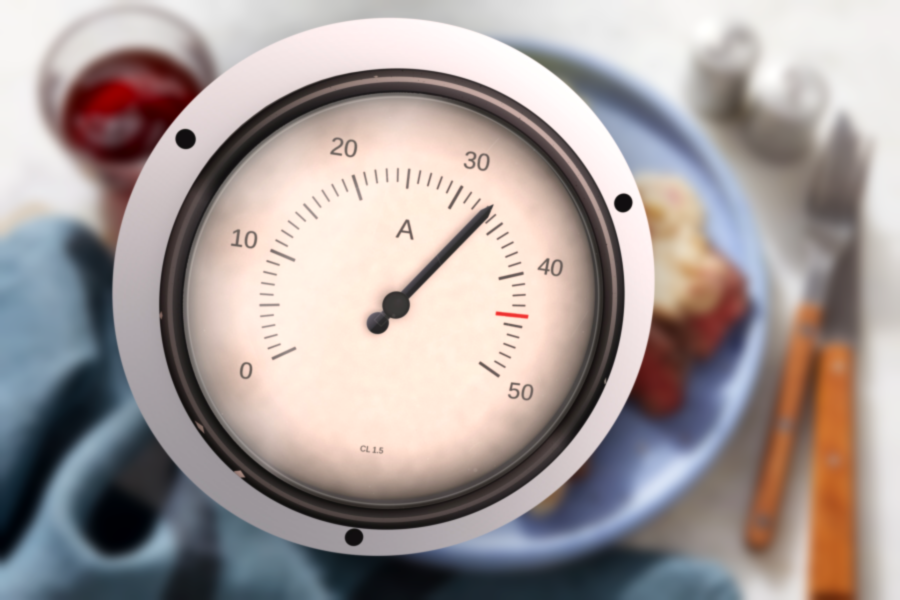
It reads 33
